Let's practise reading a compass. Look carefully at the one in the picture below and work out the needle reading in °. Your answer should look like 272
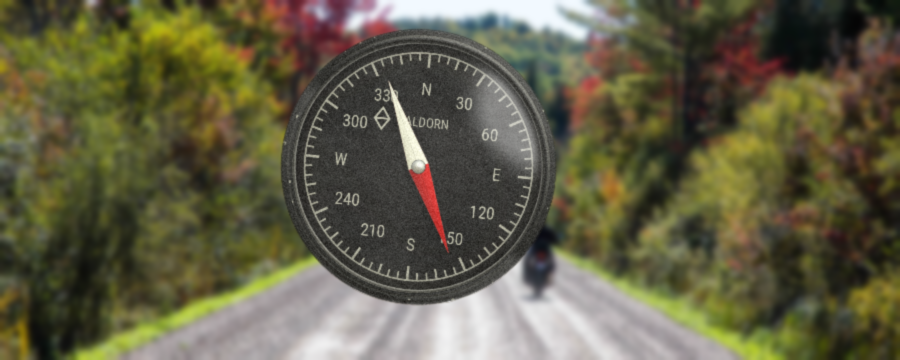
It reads 155
